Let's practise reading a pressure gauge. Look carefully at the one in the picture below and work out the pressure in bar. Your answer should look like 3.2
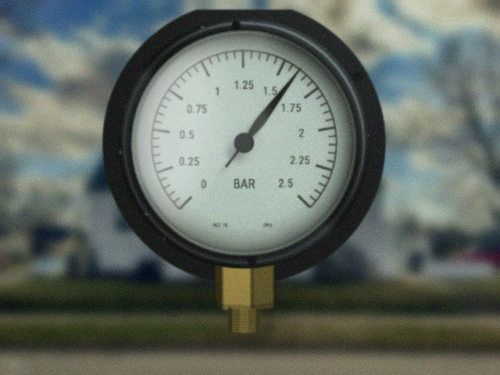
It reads 1.6
